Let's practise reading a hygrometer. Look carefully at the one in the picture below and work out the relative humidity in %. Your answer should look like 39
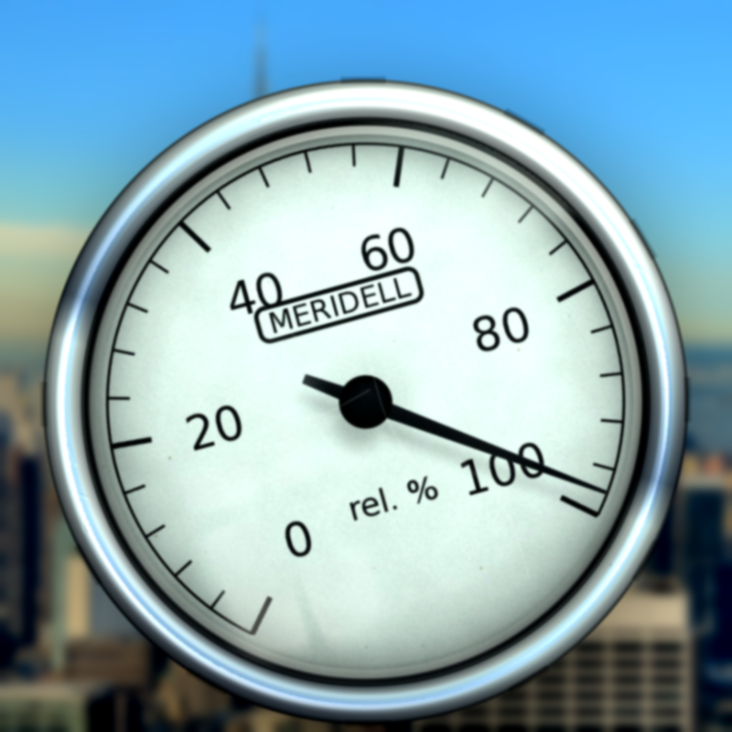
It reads 98
